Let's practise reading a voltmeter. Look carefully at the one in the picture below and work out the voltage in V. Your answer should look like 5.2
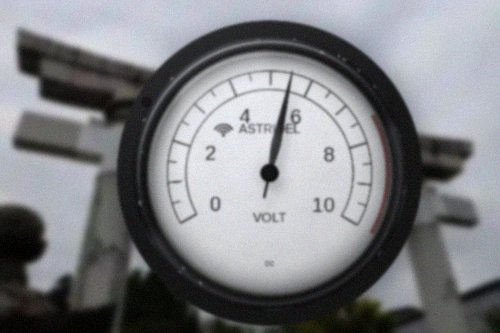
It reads 5.5
